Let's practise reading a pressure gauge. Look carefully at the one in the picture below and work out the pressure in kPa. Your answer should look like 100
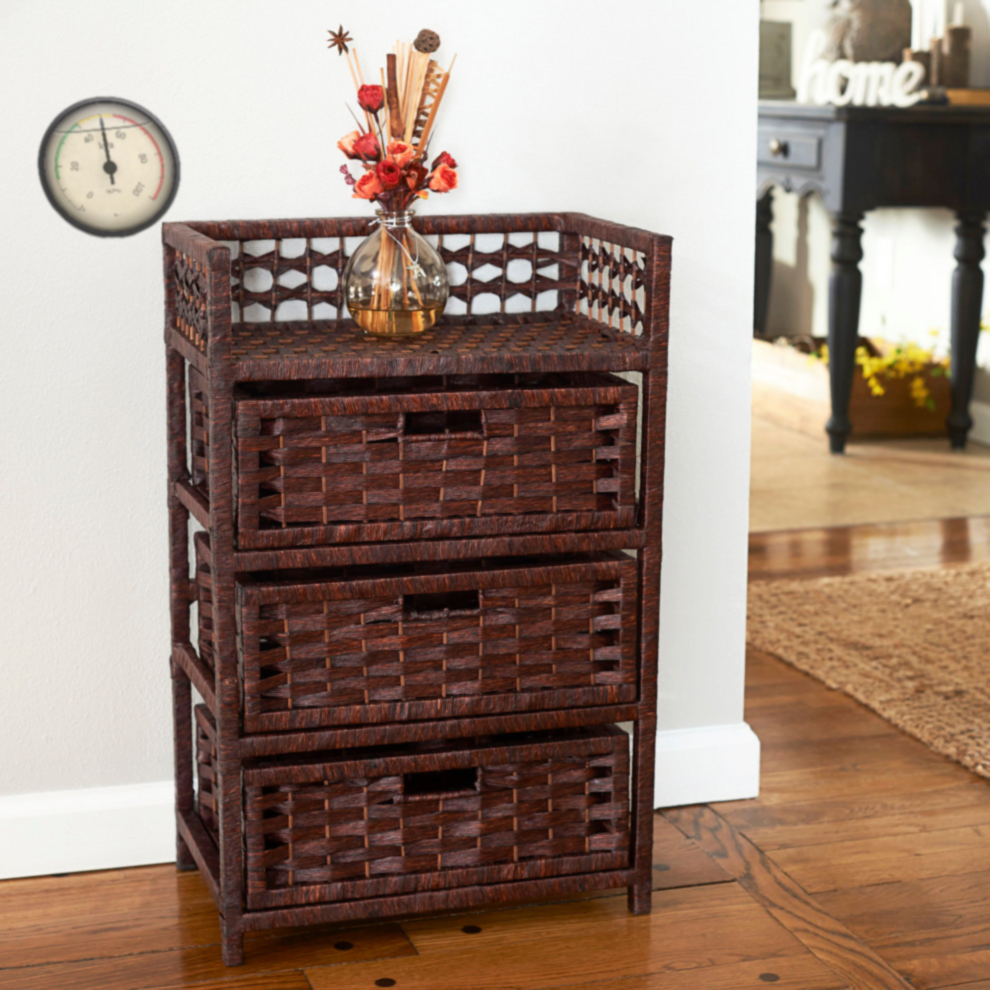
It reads 50
